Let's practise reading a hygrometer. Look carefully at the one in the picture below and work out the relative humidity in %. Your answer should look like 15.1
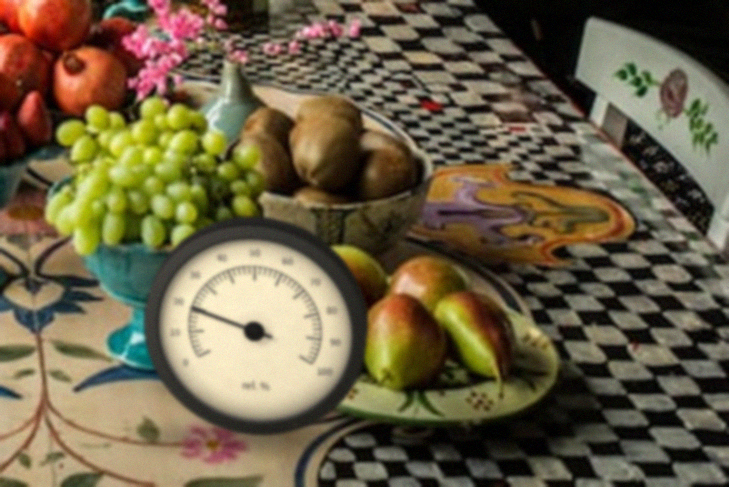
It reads 20
